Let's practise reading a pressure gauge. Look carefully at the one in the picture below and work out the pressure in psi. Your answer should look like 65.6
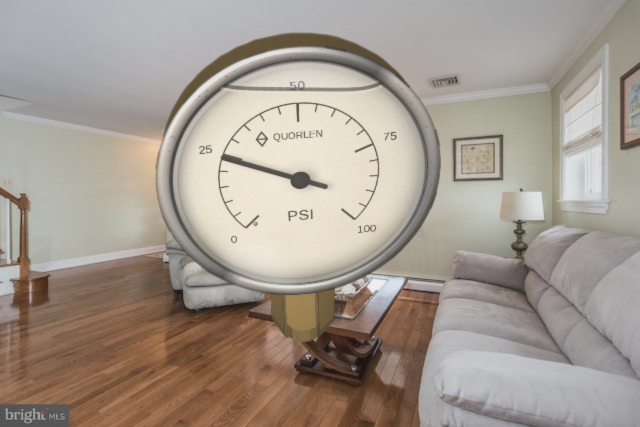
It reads 25
